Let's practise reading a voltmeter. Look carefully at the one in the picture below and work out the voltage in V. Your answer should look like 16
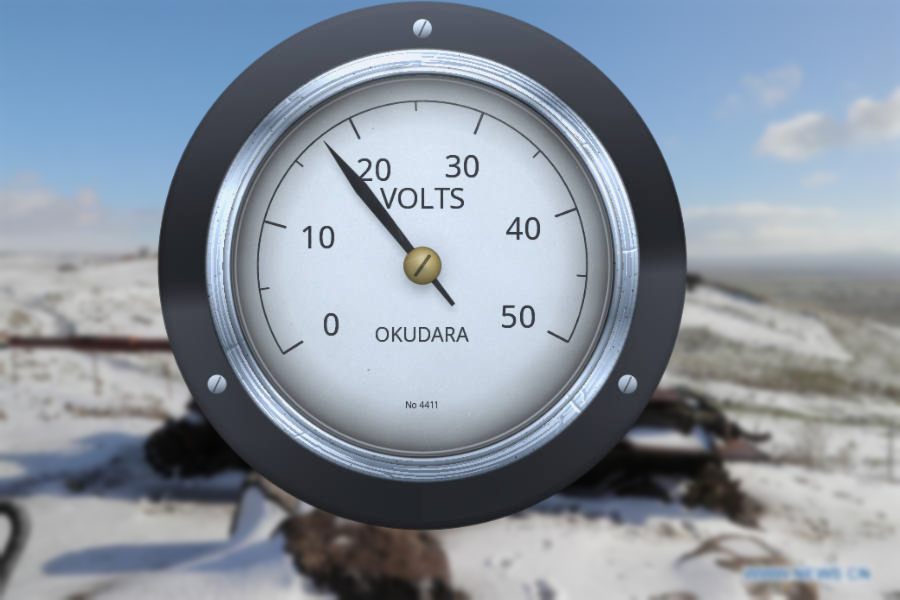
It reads 17.5
